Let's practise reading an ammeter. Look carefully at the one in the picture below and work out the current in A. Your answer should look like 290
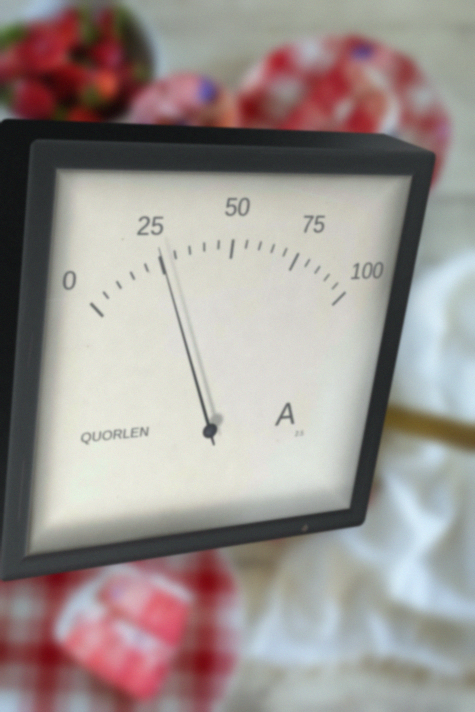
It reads 25
